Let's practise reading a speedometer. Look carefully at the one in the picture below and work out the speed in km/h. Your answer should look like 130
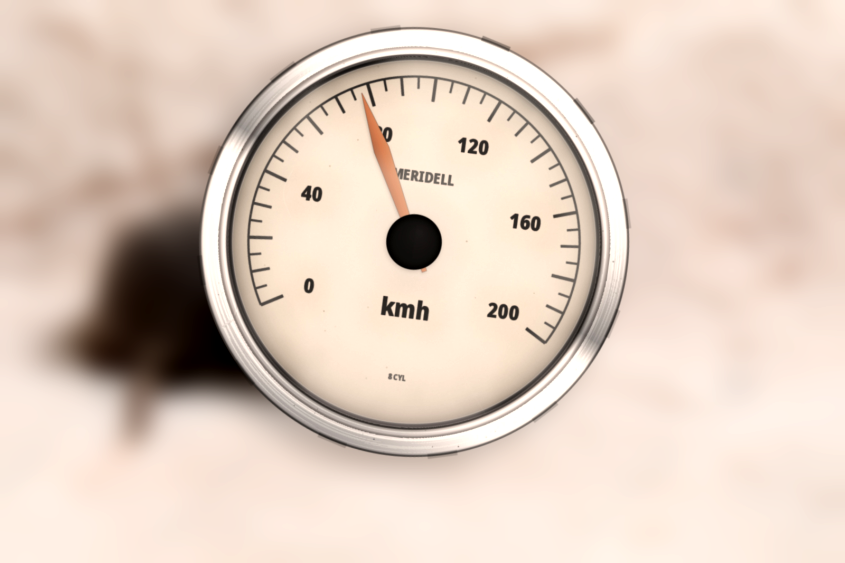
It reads 77.5
